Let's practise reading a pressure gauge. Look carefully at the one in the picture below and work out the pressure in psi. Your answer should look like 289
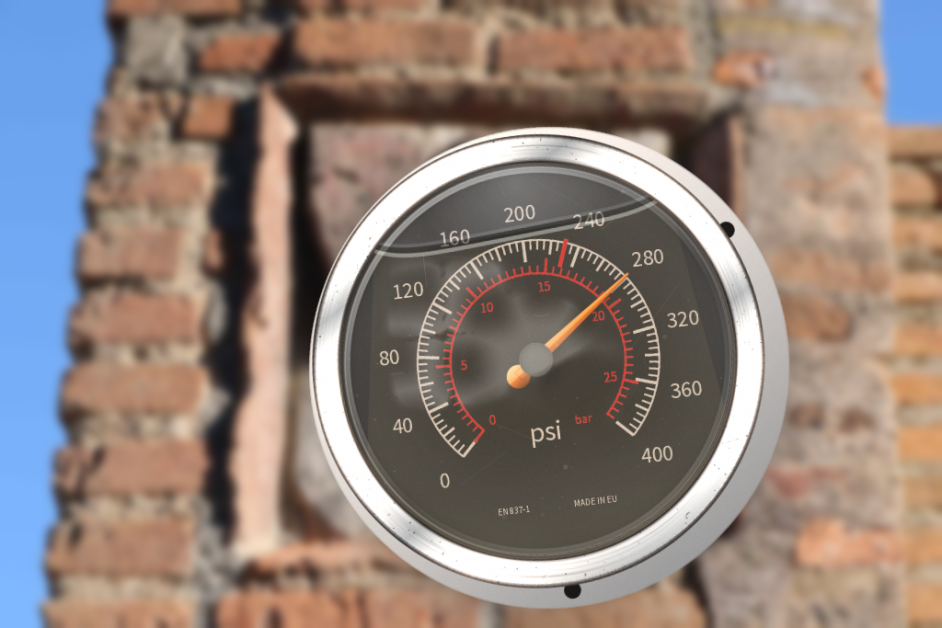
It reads 280
